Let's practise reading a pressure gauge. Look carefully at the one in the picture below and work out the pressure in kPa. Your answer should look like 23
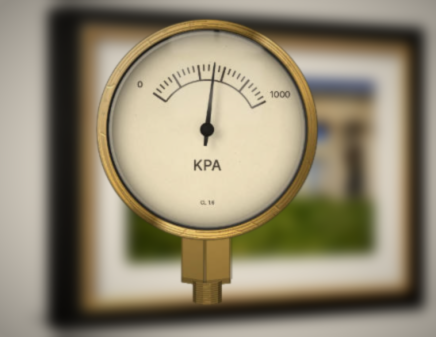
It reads 520
